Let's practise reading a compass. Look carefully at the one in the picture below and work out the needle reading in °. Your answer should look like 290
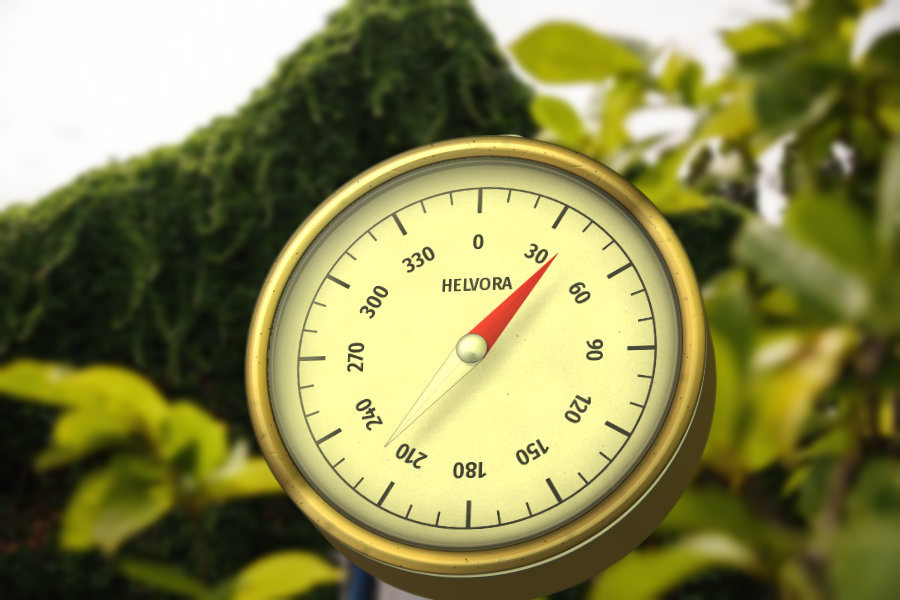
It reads 40
